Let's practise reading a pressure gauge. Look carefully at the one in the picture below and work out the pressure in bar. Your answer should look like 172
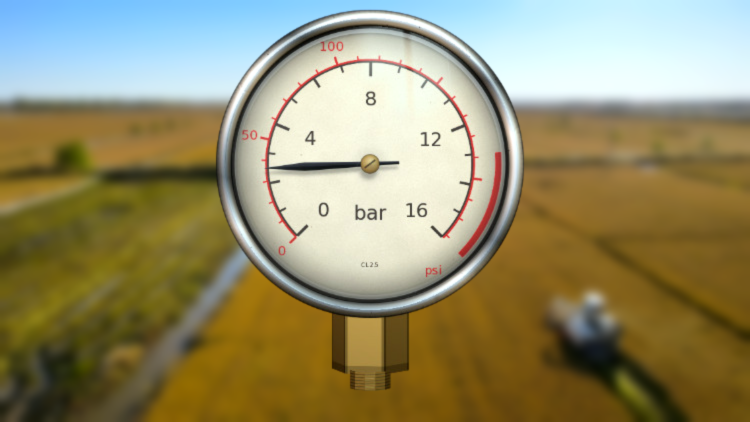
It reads 2.5
